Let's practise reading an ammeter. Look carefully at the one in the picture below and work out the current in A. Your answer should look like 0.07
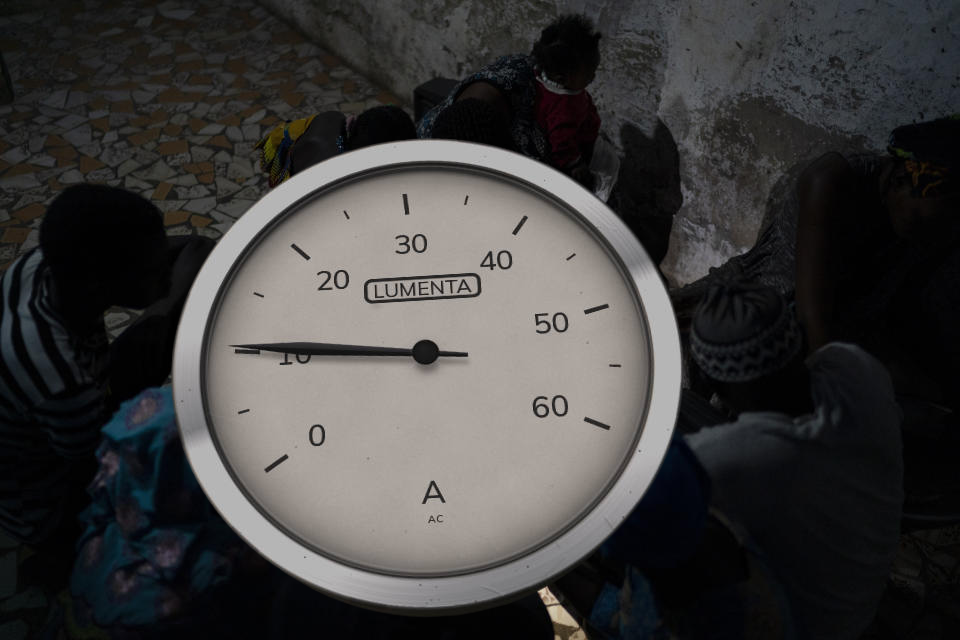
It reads 10
